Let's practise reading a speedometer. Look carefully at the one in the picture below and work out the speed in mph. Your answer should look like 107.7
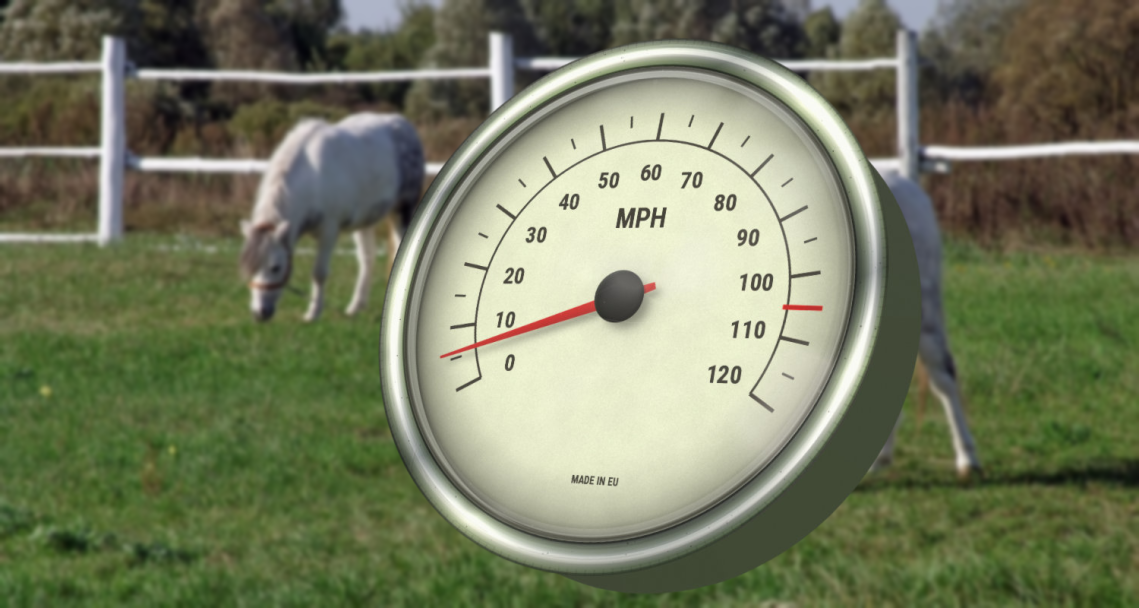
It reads 5
